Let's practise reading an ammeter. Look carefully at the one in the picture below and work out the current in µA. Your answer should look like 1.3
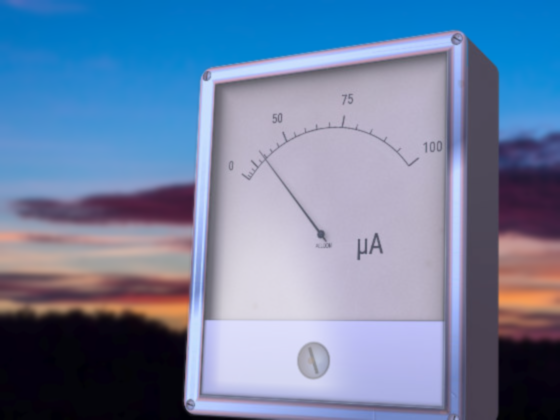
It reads 35
